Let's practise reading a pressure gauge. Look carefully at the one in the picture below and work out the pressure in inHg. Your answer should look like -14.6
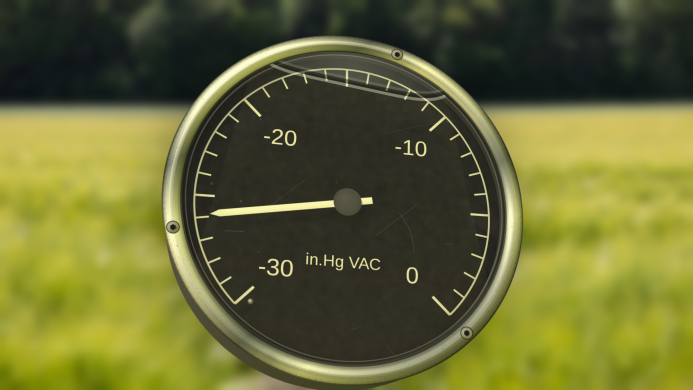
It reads -26
